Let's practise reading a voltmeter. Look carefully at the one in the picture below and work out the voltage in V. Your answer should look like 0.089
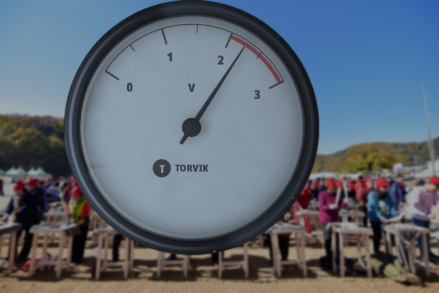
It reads 2.25
